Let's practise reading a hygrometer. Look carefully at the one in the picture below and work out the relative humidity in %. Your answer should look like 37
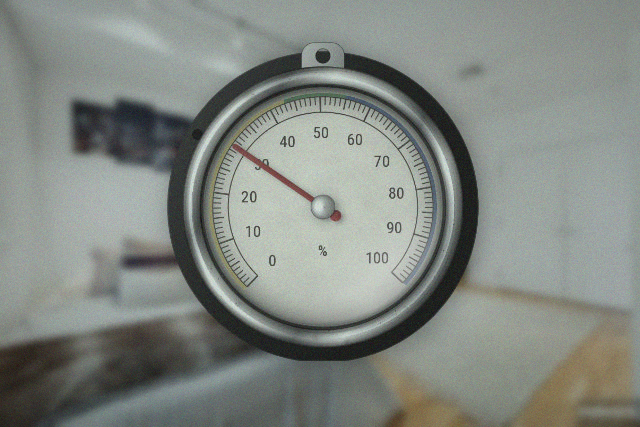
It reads 30
